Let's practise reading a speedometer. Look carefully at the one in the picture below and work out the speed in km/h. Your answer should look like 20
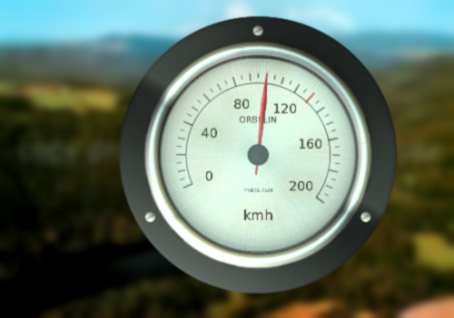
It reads 100
